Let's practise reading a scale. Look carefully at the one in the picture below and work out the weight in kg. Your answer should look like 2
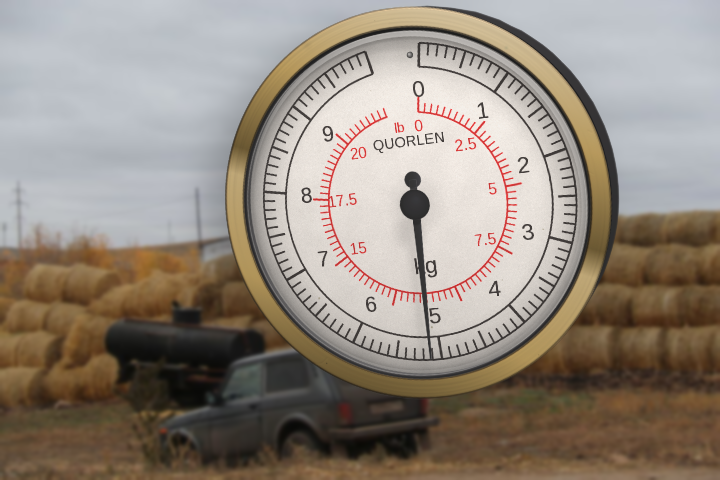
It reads 5.1
